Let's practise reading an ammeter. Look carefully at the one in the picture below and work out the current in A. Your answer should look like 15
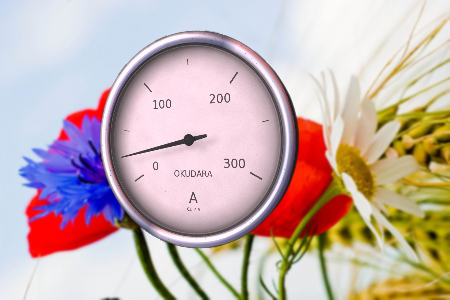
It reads 25
